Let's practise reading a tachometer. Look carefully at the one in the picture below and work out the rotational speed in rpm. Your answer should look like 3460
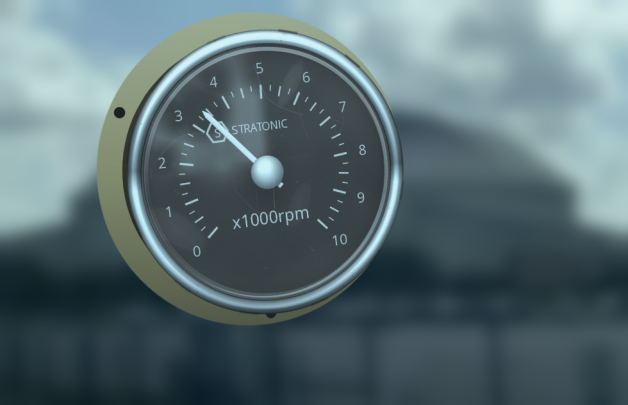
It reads 3375
